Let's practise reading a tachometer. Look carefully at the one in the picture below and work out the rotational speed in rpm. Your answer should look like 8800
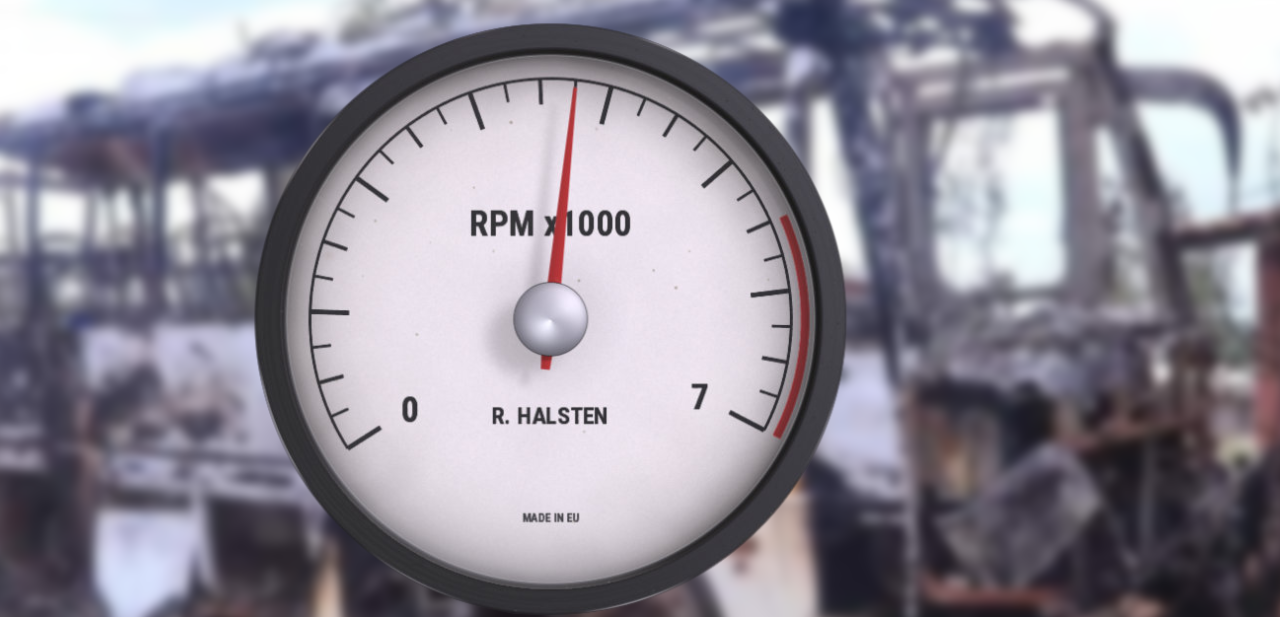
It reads 3750
